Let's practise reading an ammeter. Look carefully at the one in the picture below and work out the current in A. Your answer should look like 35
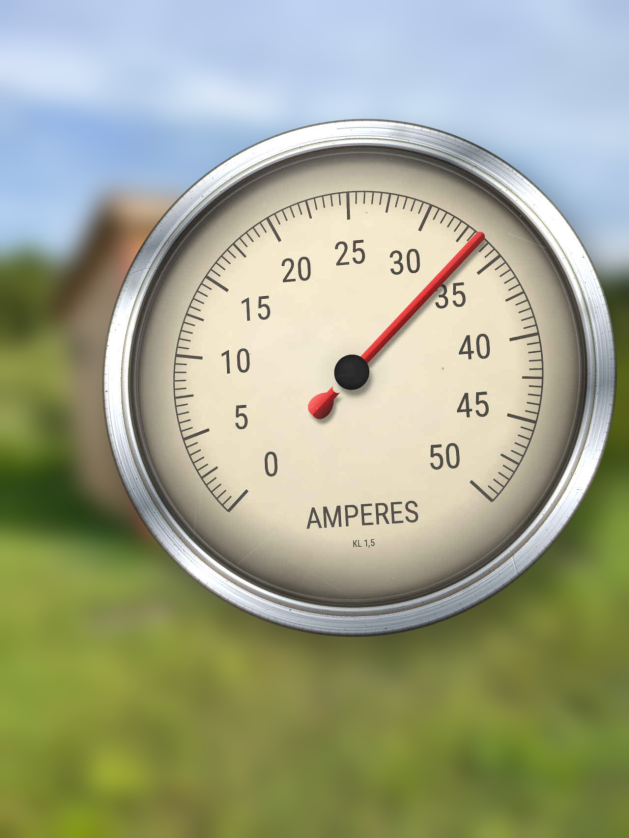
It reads 33.5
